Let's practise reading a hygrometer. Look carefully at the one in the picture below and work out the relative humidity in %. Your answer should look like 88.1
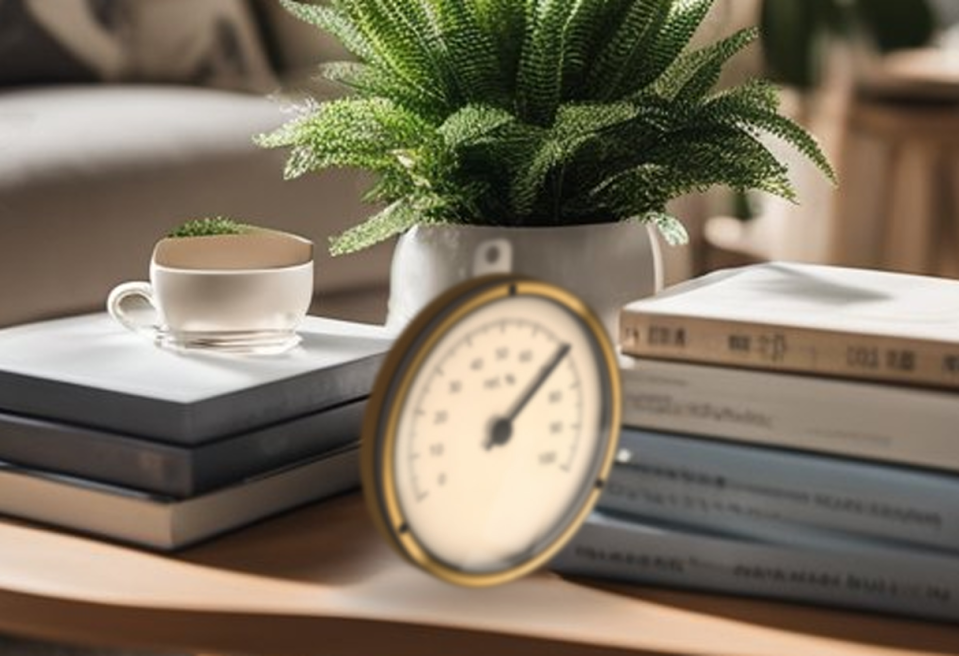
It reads 70
